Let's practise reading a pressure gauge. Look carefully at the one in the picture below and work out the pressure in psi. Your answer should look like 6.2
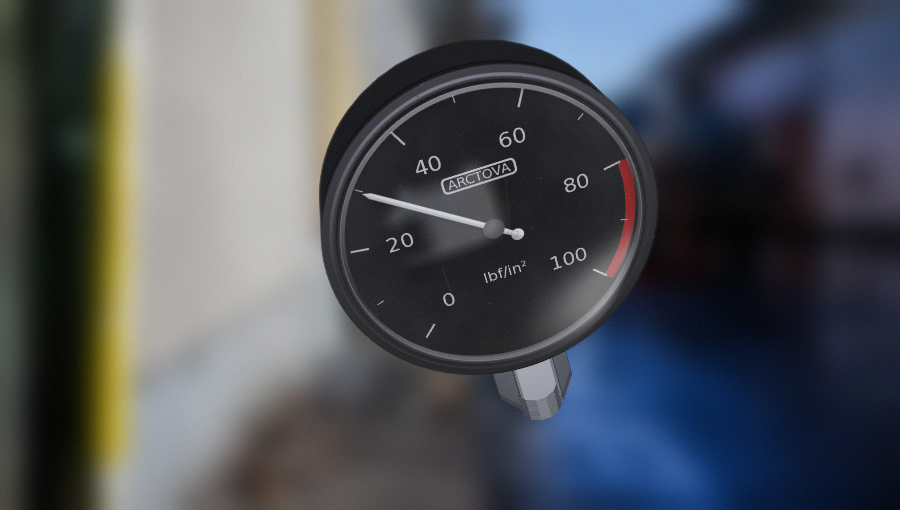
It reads 30
